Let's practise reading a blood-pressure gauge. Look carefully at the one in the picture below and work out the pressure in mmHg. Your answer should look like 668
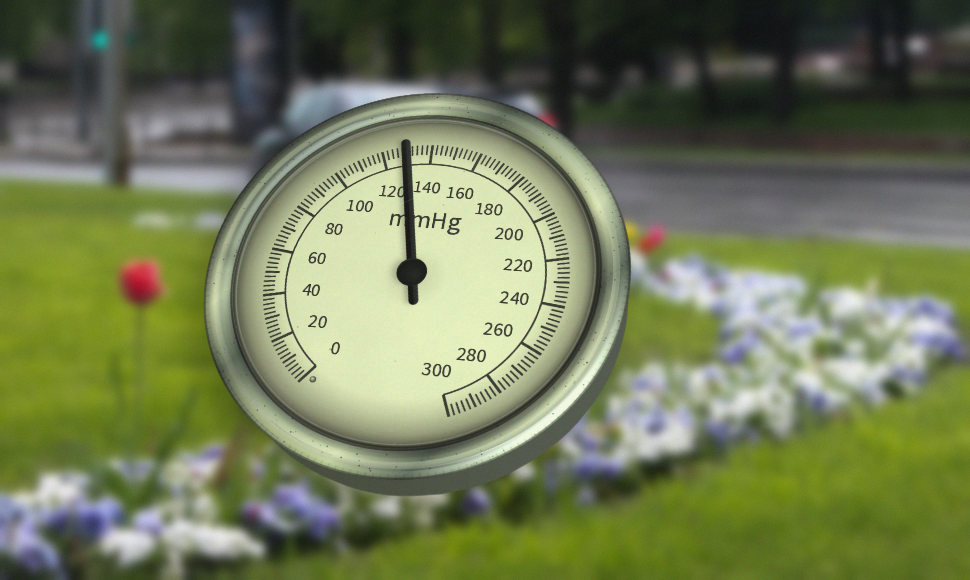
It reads 130
